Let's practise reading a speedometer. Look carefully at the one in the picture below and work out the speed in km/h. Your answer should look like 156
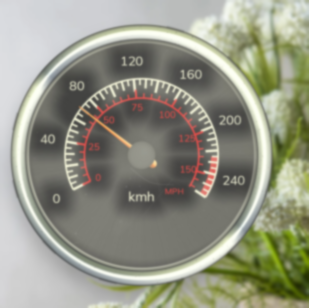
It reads 70
